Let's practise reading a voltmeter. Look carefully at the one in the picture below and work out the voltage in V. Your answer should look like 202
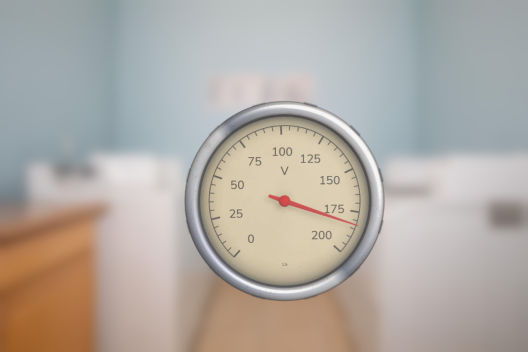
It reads 182.5
